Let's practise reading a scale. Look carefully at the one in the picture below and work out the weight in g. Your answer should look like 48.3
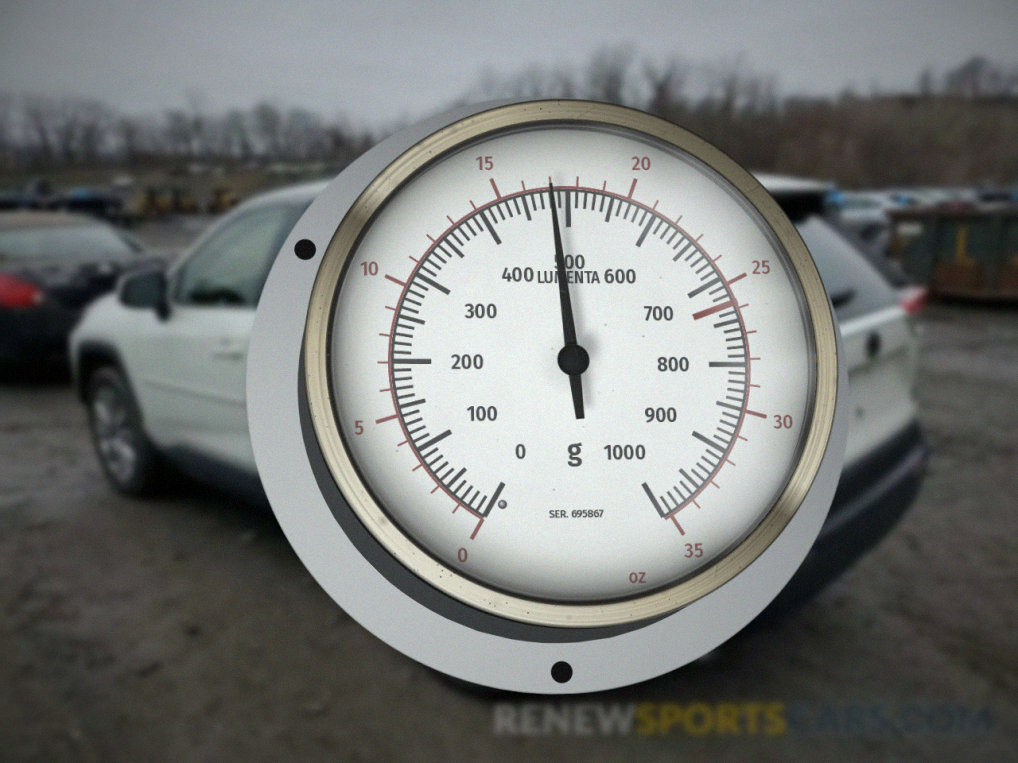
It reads 480
